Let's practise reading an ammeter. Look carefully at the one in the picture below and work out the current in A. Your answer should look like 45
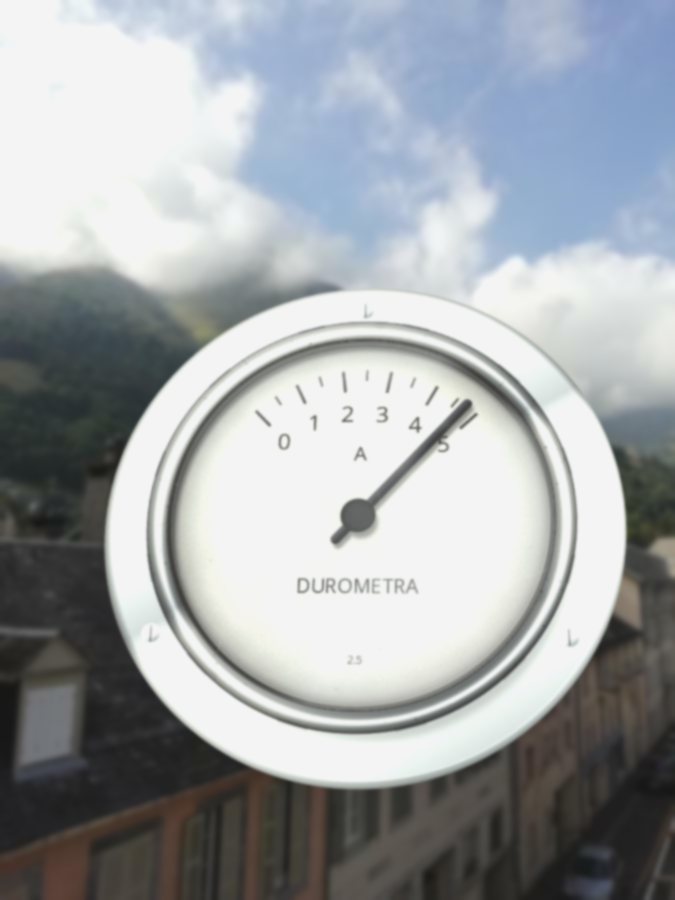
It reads 4.75
